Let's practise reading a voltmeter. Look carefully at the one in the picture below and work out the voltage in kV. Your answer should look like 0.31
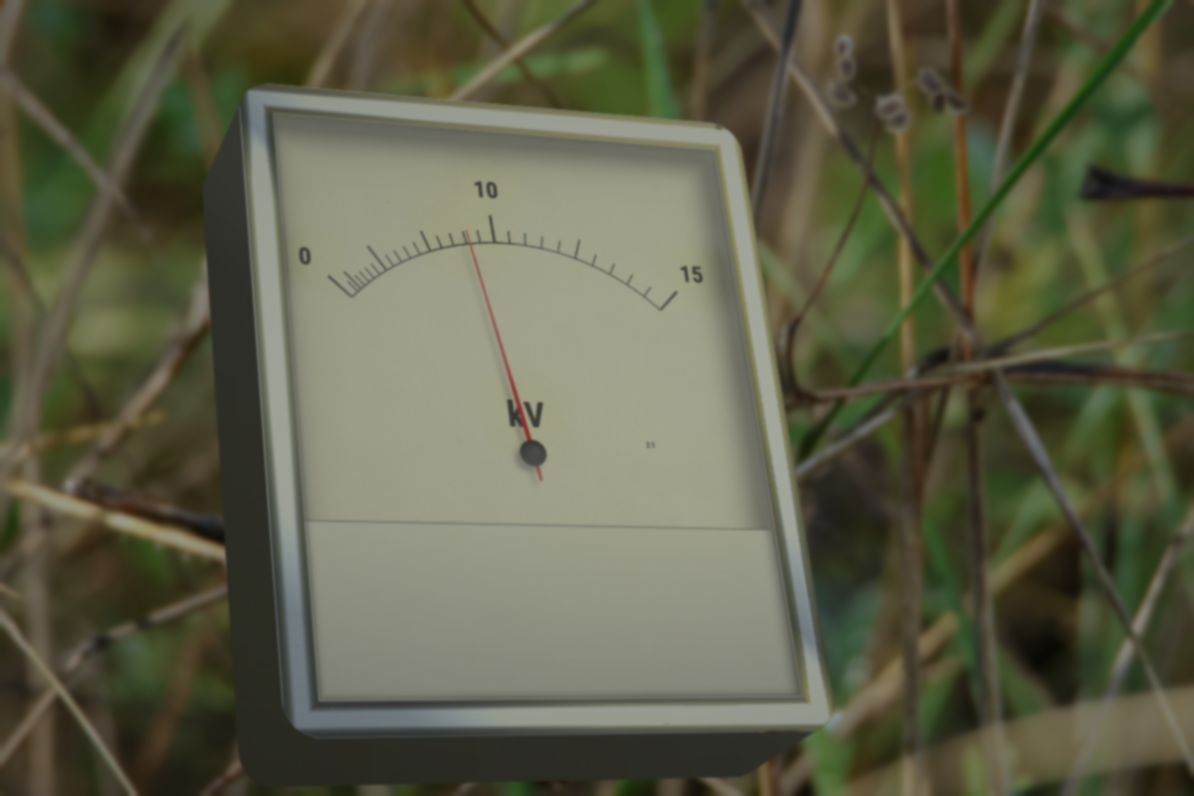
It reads 9
